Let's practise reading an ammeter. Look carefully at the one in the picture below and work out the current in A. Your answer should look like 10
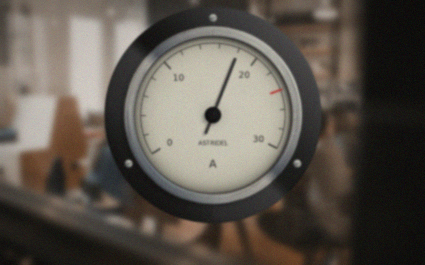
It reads 18
